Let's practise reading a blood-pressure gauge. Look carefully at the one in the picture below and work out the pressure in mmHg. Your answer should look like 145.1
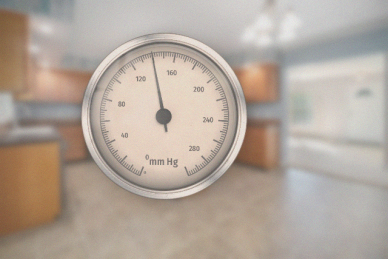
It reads 140
